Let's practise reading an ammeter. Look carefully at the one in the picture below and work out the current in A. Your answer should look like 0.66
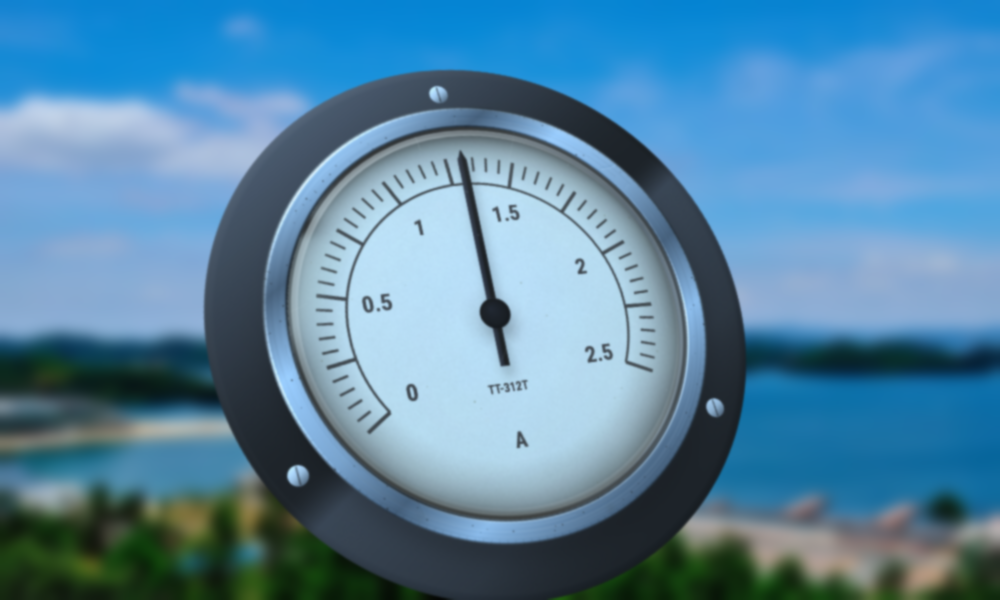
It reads 1.3
